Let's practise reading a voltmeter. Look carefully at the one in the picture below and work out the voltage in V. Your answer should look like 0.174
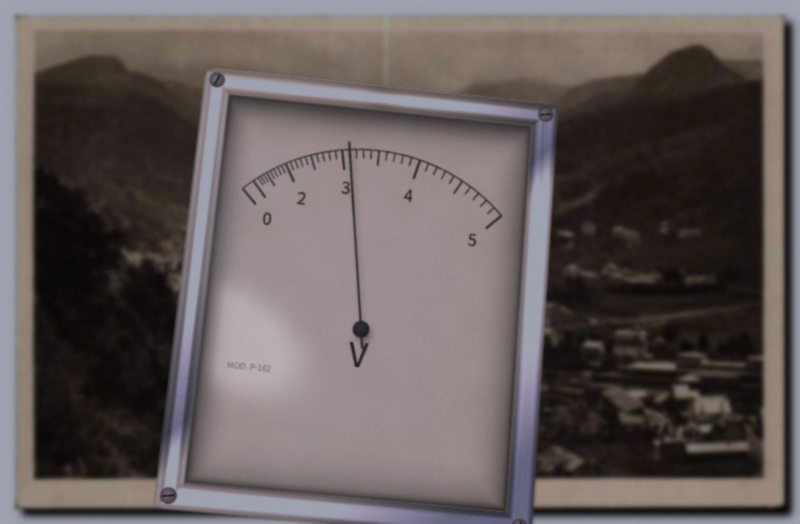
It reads 3.1
